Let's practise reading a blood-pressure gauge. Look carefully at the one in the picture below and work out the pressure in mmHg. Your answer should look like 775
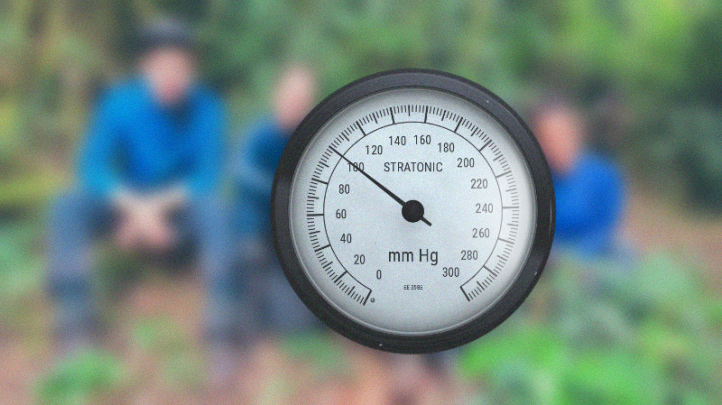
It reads 100
